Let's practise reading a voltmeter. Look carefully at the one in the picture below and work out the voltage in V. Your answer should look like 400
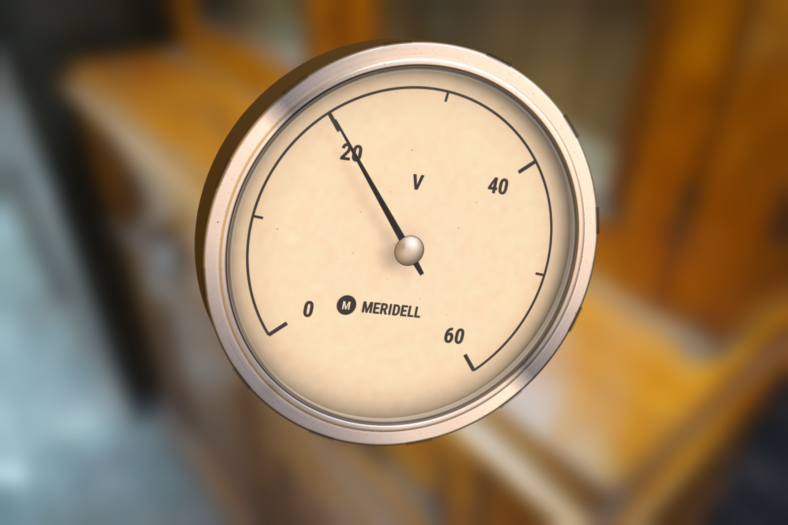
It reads 20
